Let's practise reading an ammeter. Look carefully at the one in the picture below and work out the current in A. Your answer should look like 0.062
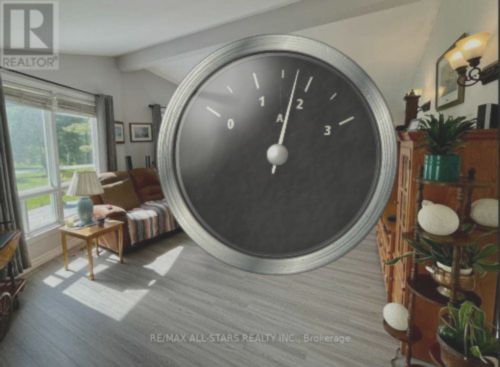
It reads 1.75
